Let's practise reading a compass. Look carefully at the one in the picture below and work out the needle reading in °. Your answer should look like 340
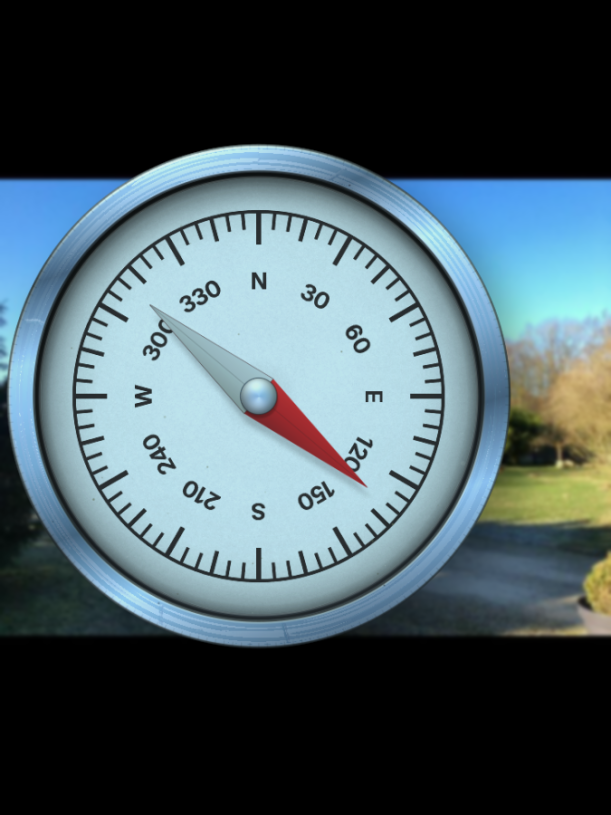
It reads 130
